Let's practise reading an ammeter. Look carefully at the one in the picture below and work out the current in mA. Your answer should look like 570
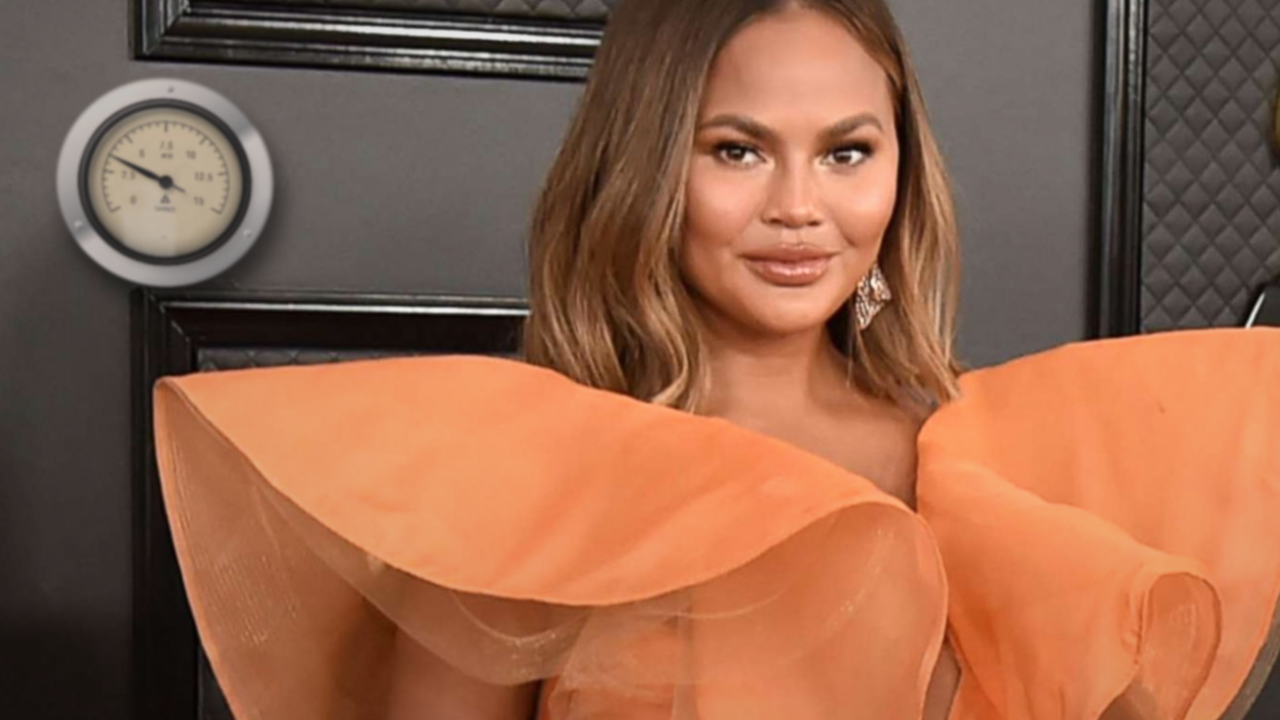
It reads 3.5
